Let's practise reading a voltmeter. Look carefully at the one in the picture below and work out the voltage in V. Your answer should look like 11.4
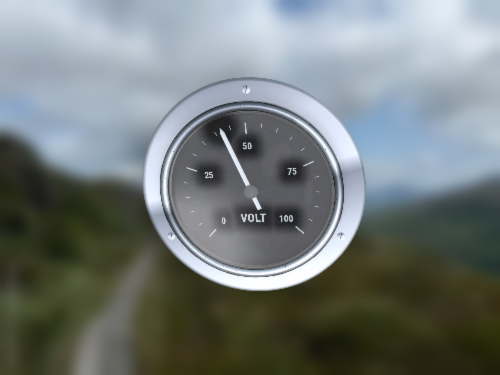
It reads 42.5
